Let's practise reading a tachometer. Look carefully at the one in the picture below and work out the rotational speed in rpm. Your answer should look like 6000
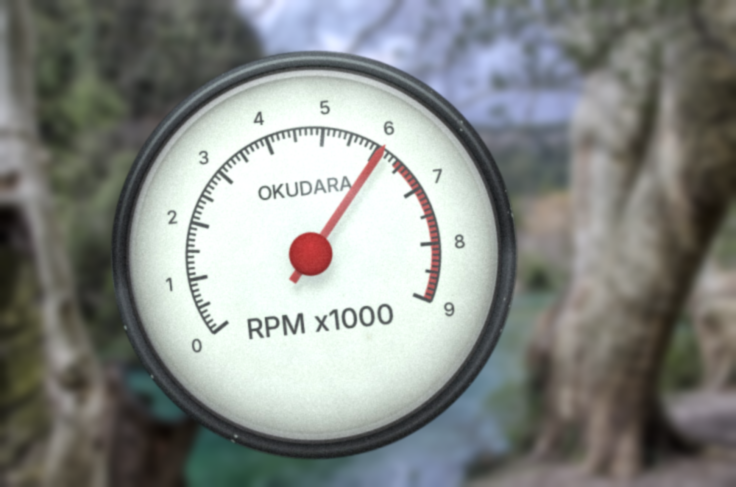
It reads 6100
